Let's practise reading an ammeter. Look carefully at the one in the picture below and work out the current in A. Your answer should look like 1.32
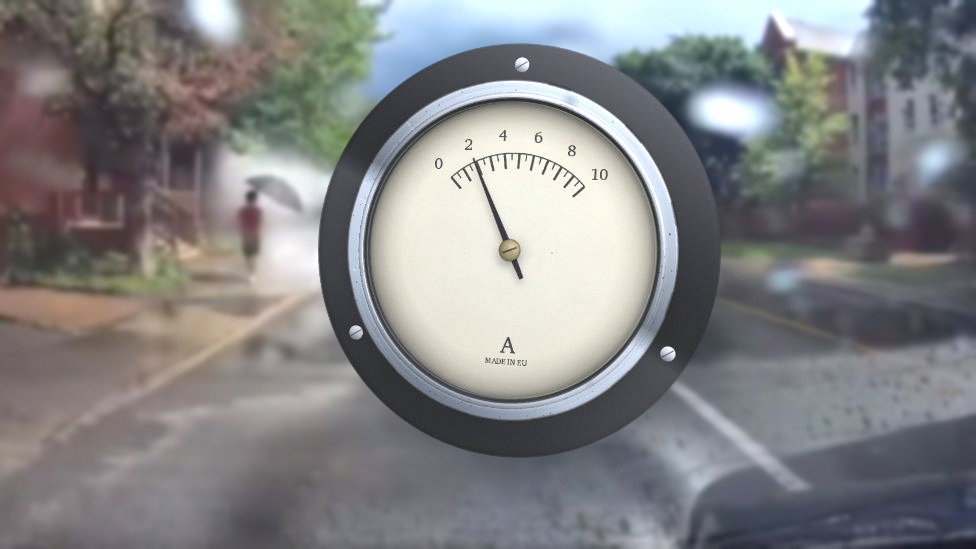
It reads 2
